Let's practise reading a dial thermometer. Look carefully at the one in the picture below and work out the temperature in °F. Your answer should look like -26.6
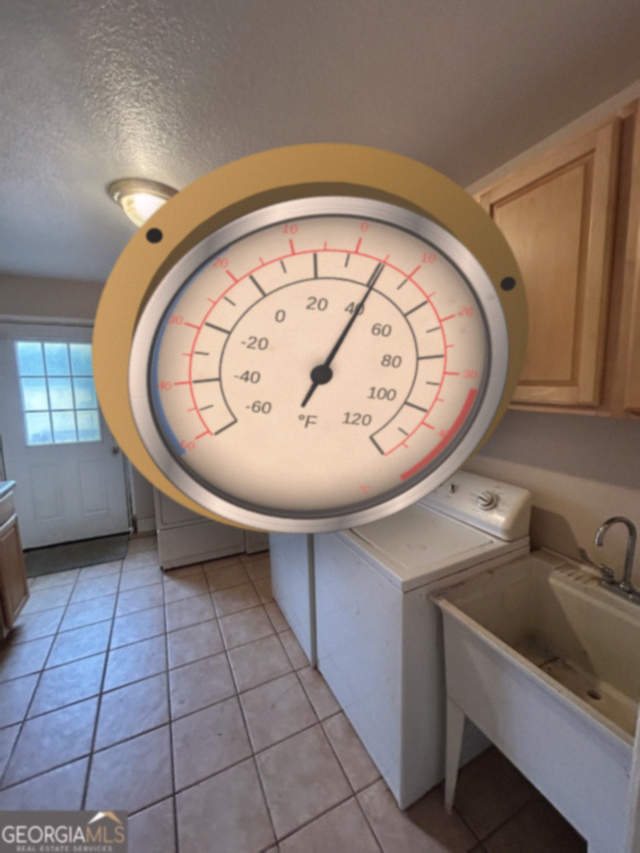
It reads 40
